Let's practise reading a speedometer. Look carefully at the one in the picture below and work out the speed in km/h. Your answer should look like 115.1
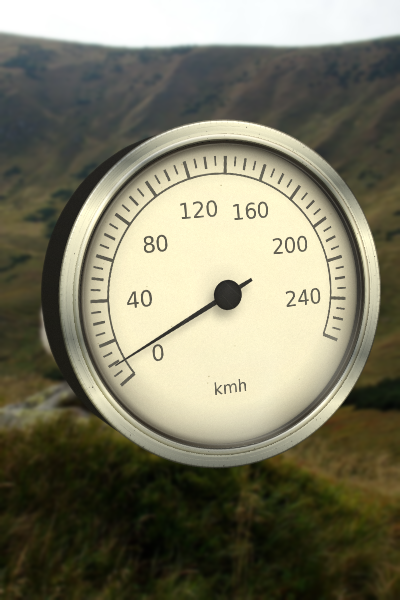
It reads 10
